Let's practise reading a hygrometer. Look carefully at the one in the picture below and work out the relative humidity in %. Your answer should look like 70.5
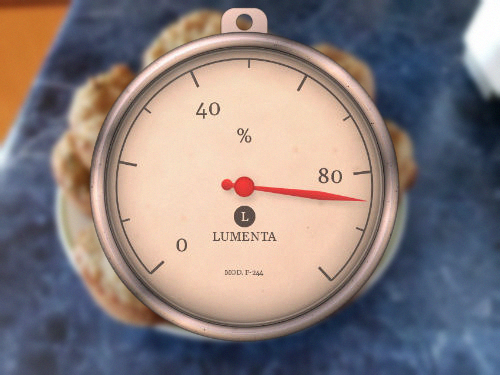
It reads 85
